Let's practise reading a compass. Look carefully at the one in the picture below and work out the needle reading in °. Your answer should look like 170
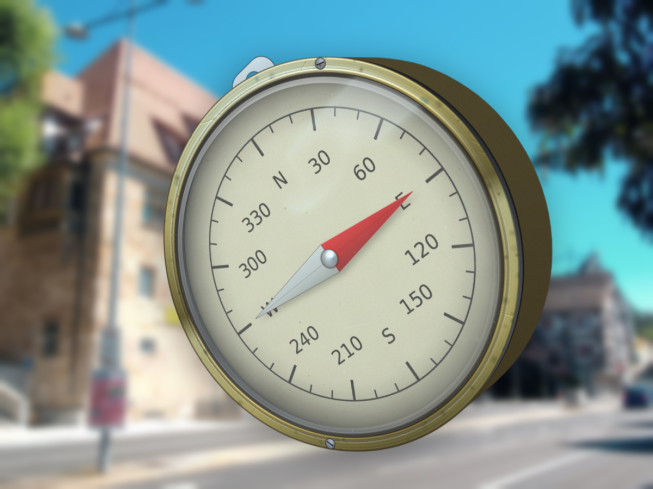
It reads 90
